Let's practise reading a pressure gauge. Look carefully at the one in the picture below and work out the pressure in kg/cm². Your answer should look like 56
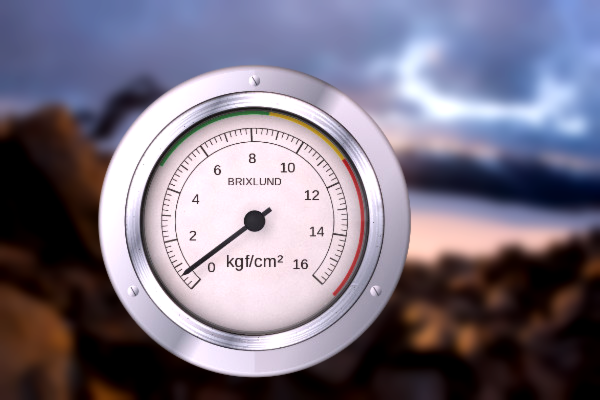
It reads 0.6
